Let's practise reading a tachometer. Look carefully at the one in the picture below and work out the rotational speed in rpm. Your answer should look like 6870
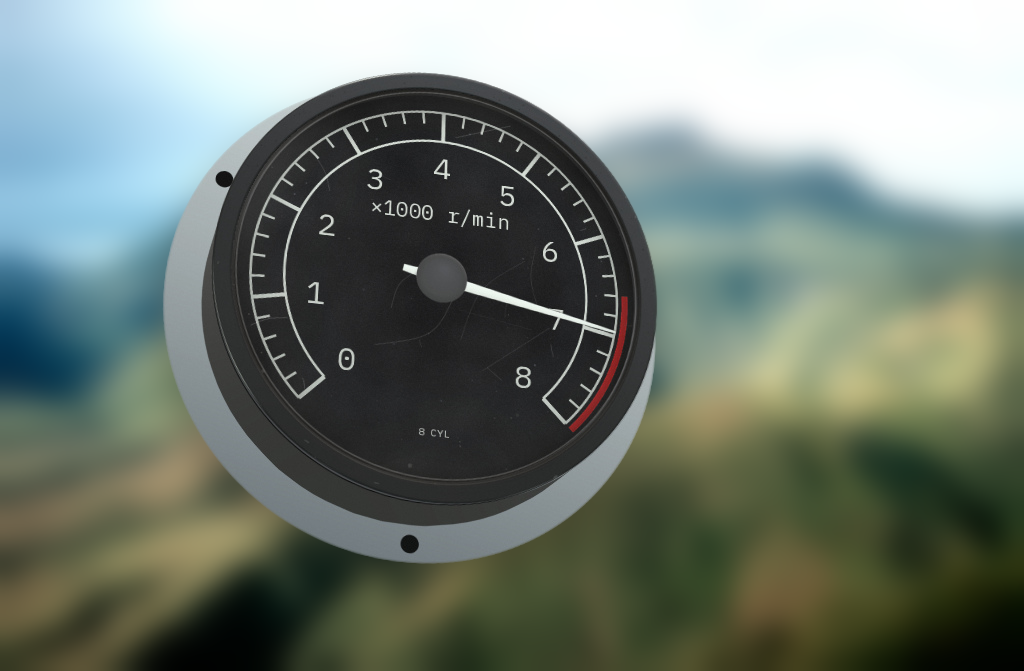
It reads 7000
